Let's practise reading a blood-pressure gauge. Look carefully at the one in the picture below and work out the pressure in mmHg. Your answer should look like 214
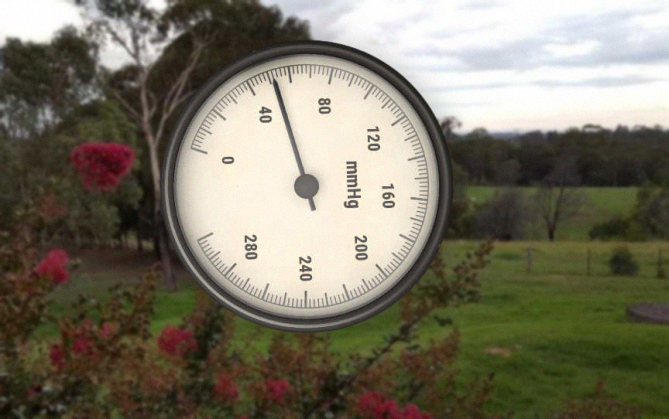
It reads 52
